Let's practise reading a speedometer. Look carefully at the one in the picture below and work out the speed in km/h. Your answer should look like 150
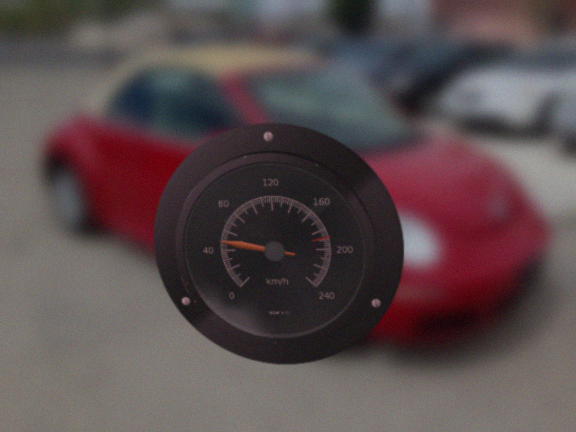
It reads 50
